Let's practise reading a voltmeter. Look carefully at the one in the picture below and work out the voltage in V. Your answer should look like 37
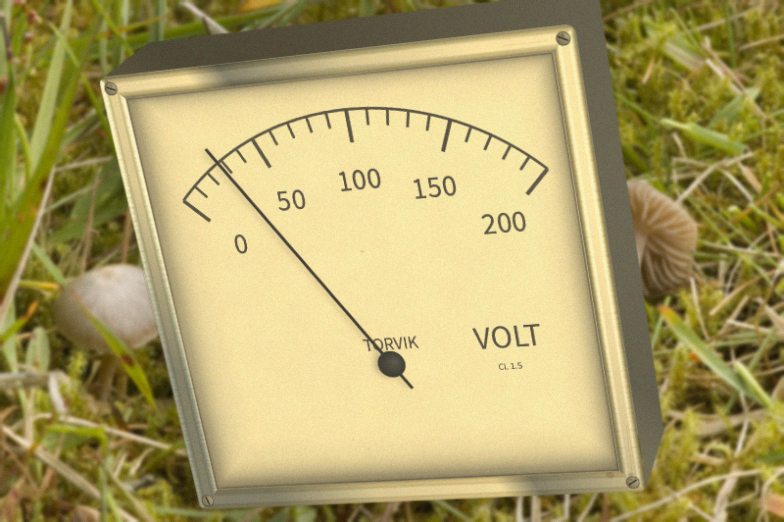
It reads 30
